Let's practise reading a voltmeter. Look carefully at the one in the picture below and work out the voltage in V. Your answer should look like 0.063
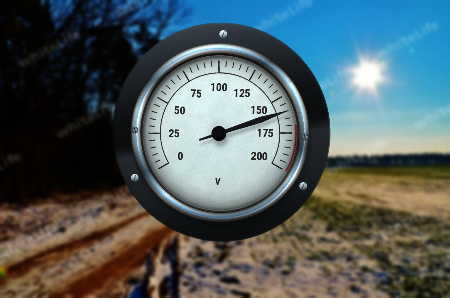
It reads 160
